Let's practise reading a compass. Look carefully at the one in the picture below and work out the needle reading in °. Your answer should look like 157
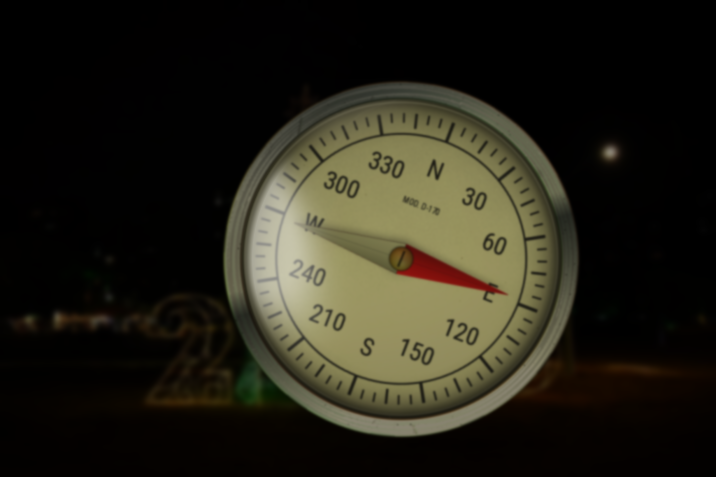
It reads 87.5
